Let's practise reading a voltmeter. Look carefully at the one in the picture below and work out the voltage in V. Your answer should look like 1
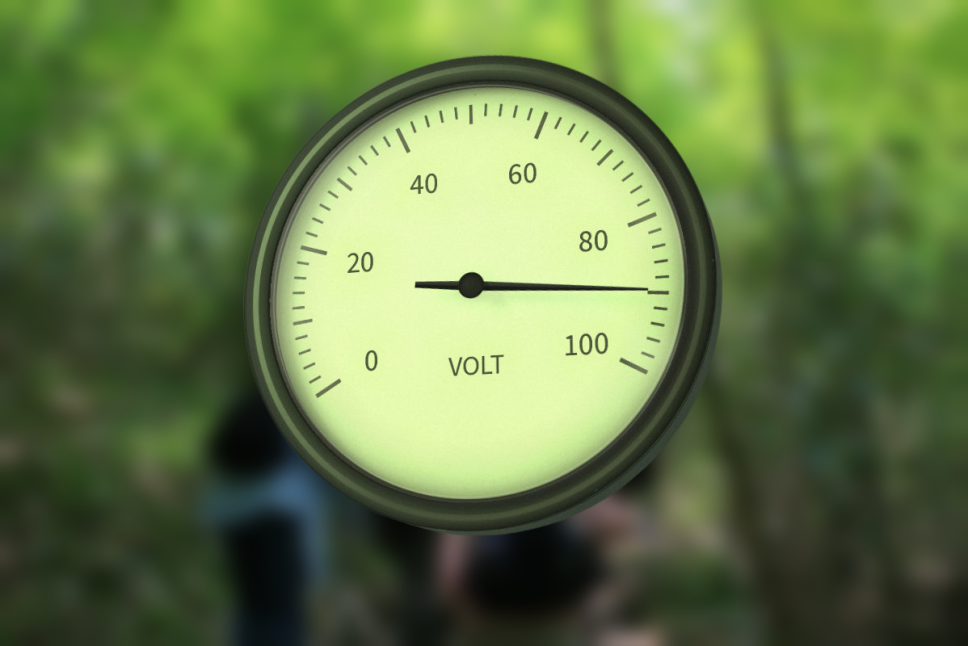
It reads 90
